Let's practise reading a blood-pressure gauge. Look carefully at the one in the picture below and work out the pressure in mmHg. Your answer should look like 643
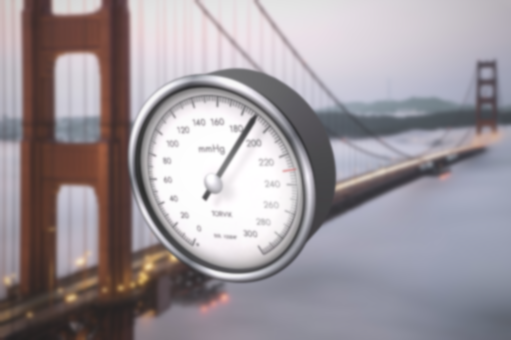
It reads 190
